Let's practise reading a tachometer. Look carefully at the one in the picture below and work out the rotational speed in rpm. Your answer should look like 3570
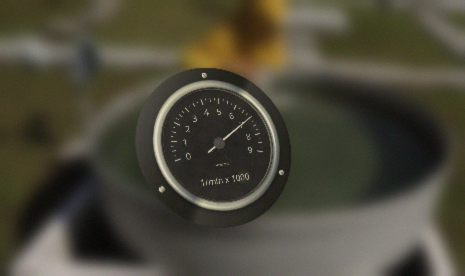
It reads 7000
